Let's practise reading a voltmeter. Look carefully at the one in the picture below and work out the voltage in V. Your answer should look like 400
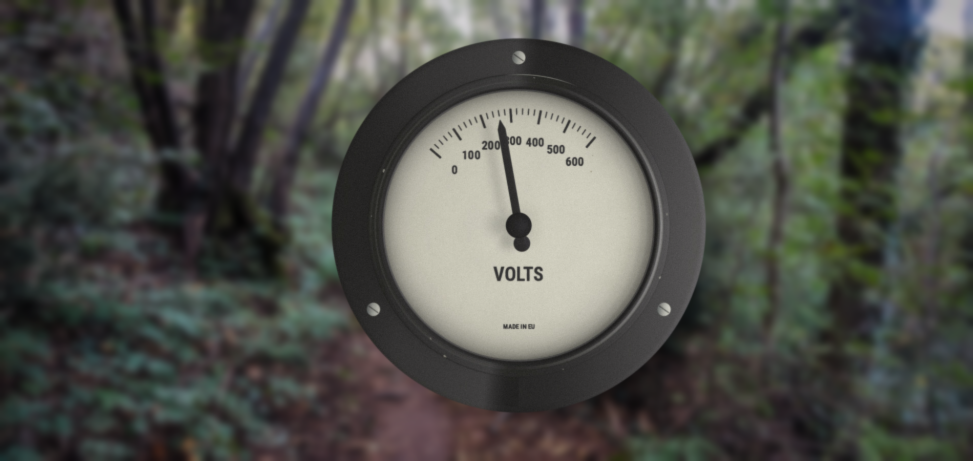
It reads 260
